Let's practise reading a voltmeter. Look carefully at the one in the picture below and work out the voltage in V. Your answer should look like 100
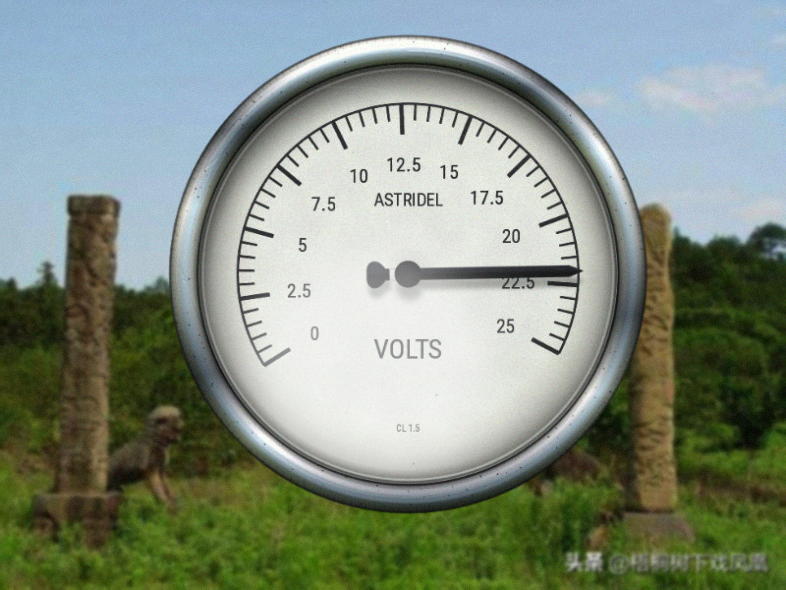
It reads 22
